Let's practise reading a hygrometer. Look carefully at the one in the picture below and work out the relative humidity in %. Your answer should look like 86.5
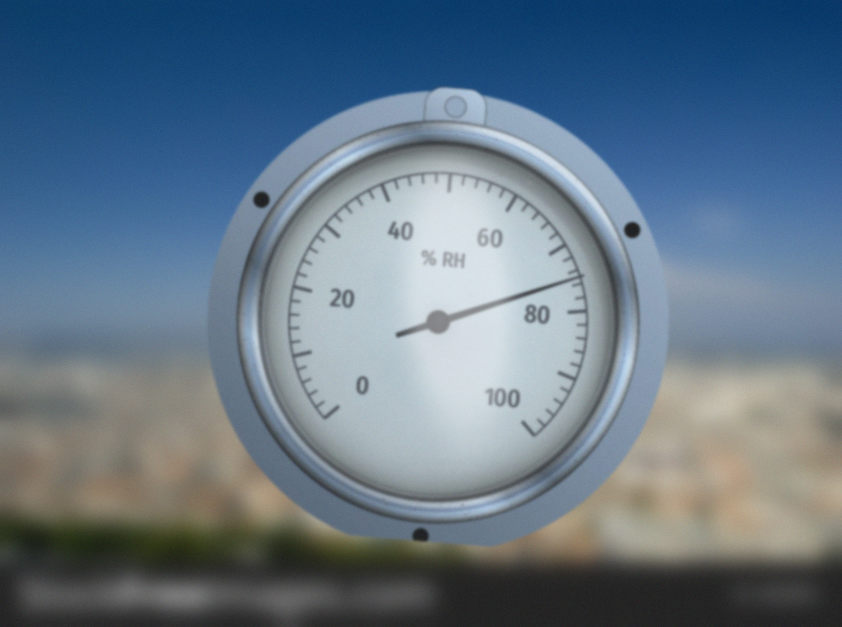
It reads 75
